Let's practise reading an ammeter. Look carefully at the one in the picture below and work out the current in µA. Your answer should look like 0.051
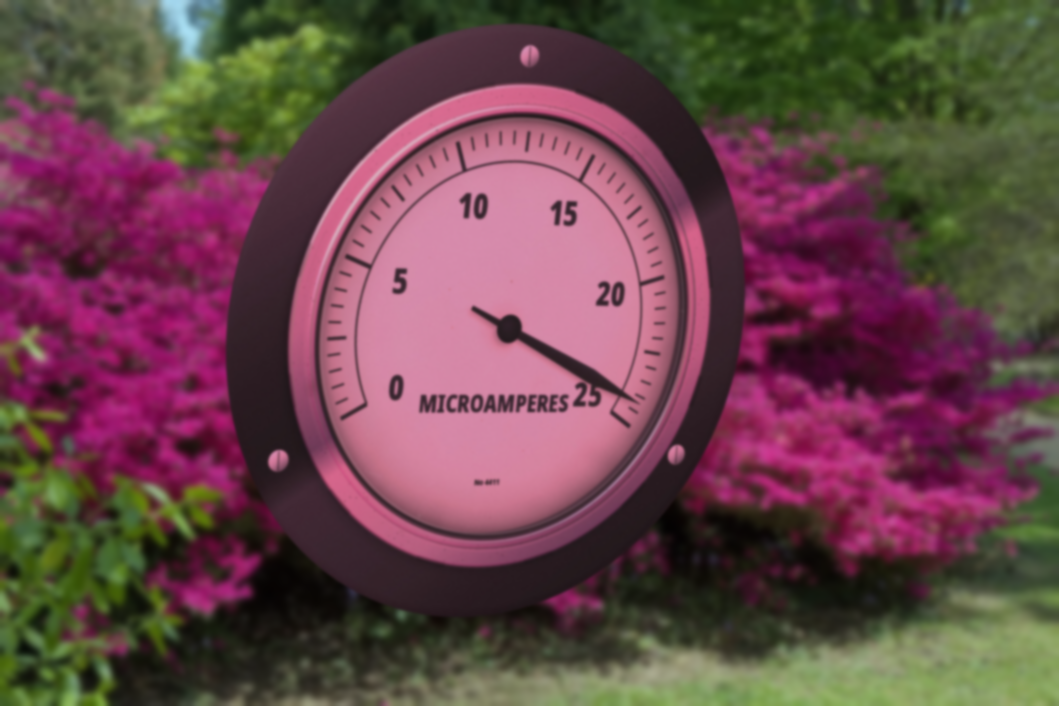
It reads 24.25
